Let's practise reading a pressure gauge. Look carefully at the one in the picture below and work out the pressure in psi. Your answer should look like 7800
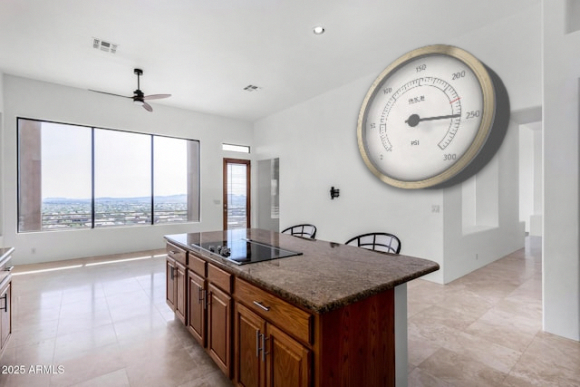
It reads 250
